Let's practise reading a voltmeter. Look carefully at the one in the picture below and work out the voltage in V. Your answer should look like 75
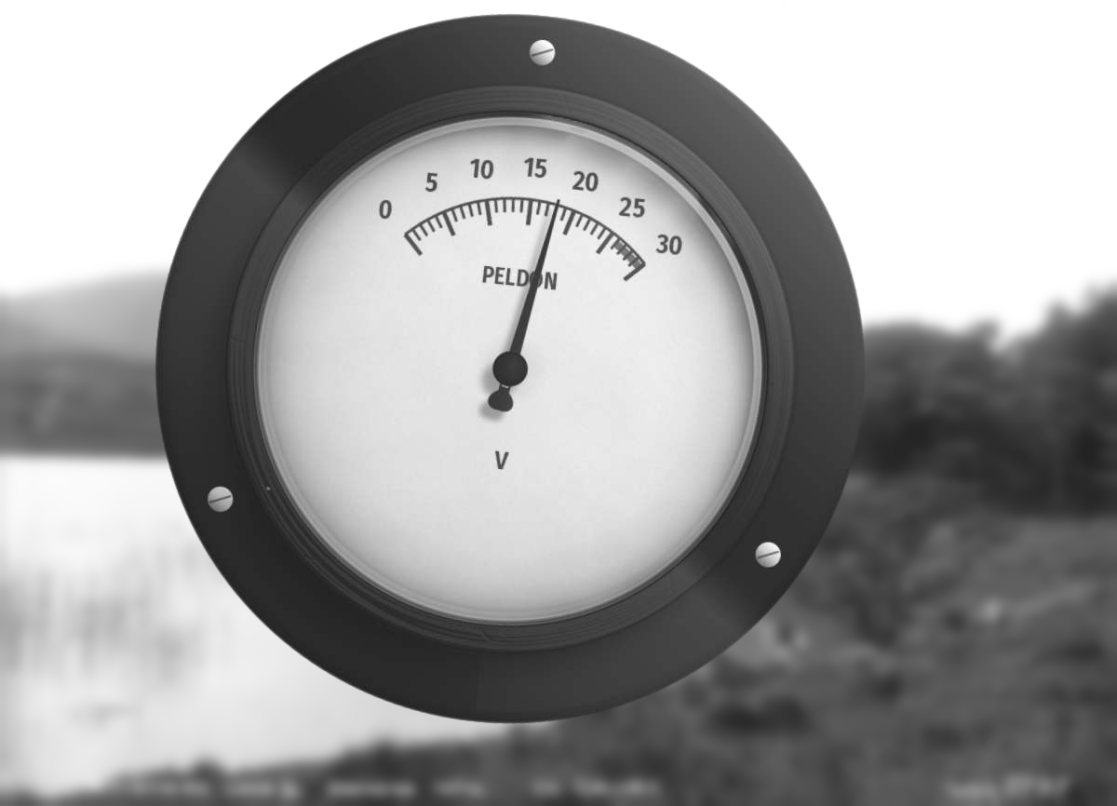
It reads 18
